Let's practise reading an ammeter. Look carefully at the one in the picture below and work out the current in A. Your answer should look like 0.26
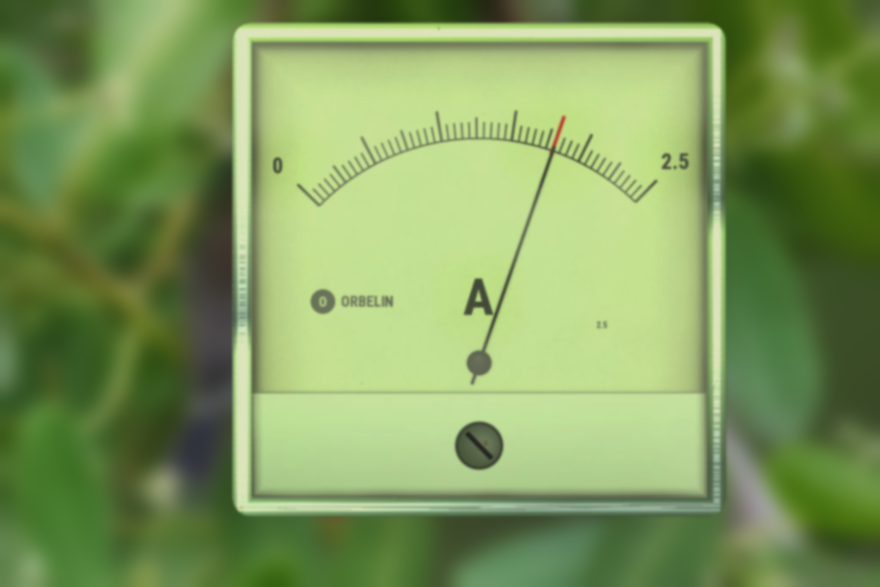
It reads 1.8
